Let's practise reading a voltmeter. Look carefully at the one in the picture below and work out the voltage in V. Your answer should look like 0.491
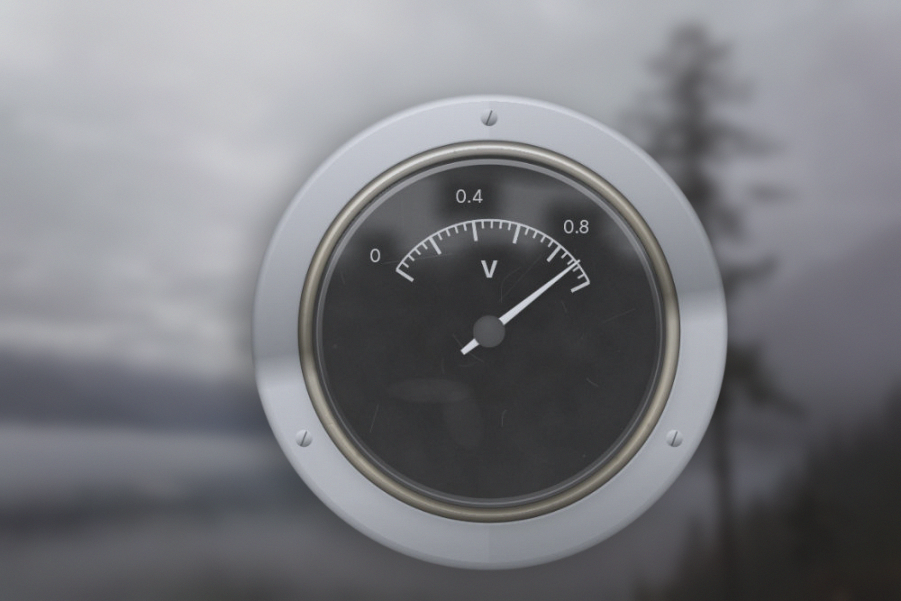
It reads 0.9
